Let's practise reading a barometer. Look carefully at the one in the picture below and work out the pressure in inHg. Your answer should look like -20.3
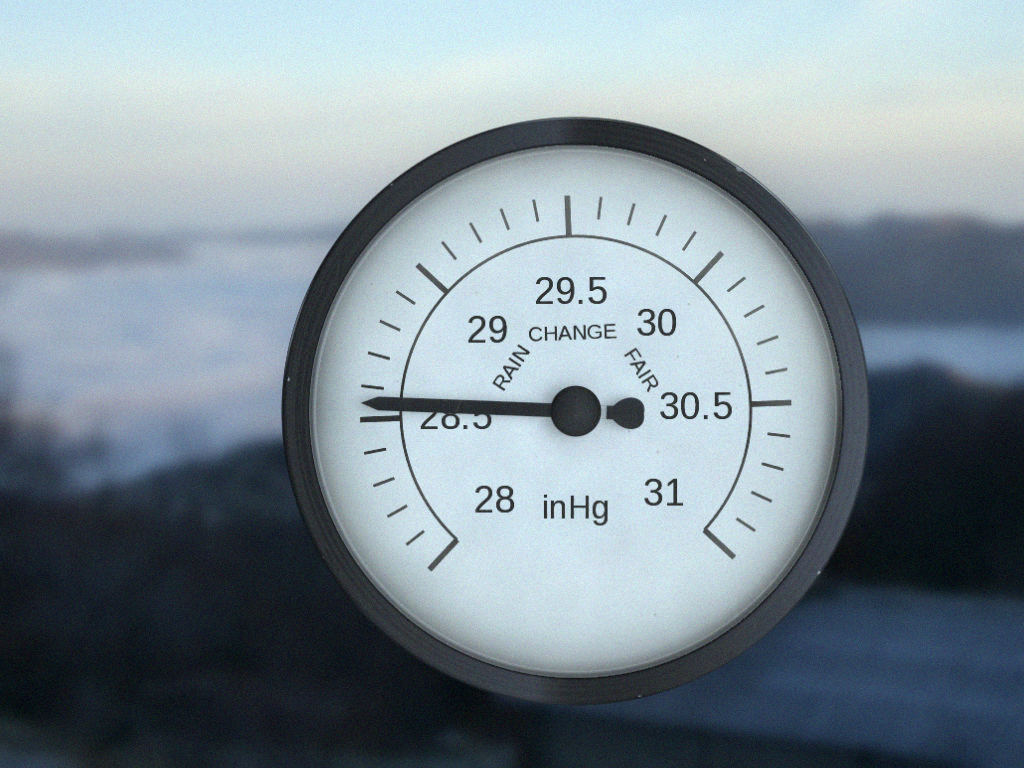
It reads 28.55
